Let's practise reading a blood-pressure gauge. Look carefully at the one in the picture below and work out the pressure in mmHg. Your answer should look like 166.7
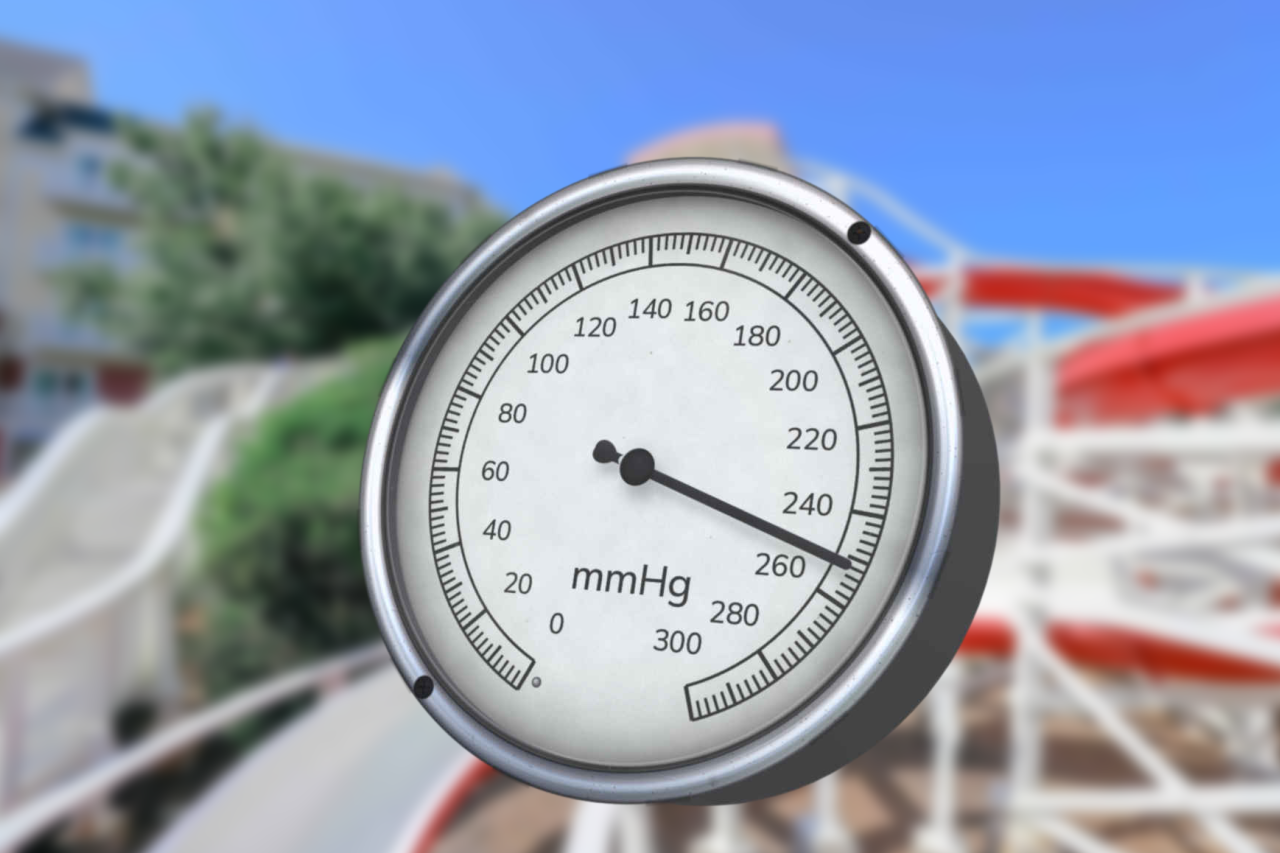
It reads 252
